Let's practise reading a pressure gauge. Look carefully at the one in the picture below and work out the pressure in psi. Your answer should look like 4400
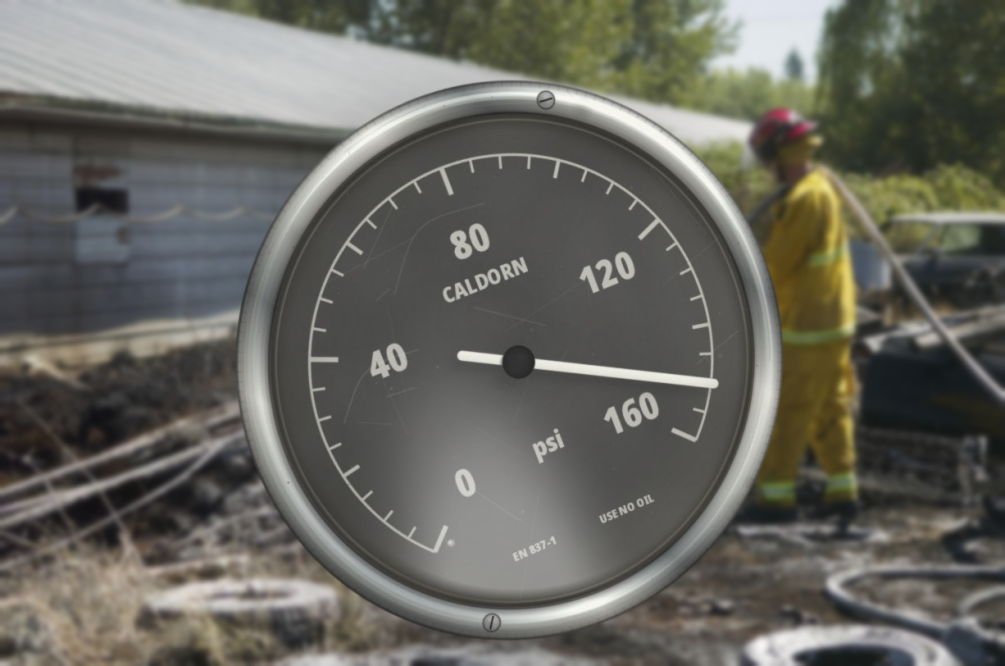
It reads 150
